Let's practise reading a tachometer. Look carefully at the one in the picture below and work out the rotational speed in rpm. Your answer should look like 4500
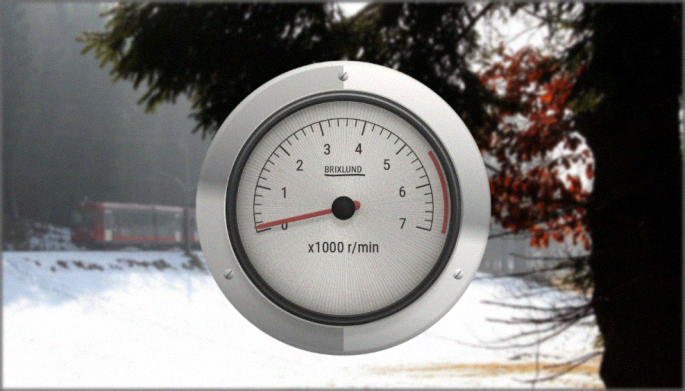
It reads 100
